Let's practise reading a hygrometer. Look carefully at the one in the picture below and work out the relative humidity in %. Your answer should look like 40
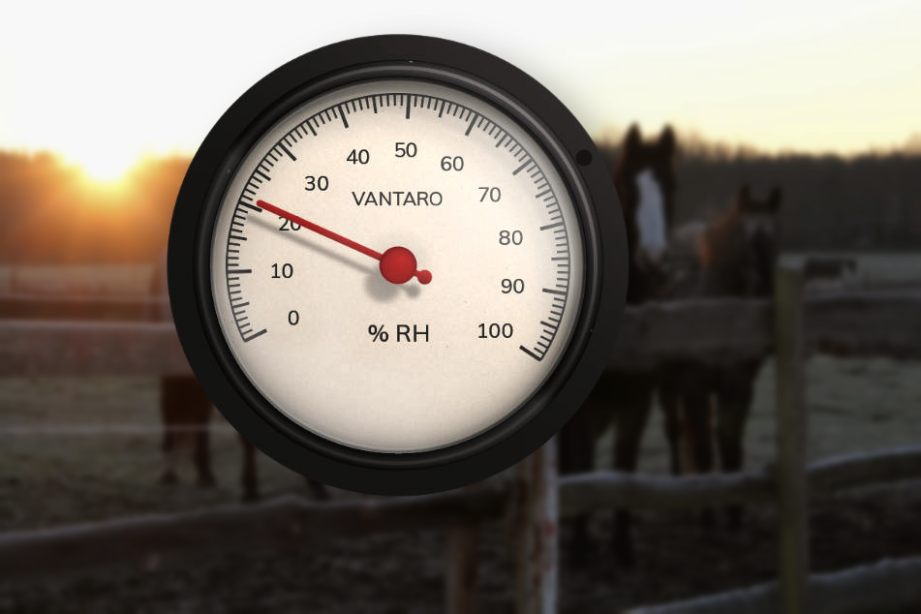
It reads 21
